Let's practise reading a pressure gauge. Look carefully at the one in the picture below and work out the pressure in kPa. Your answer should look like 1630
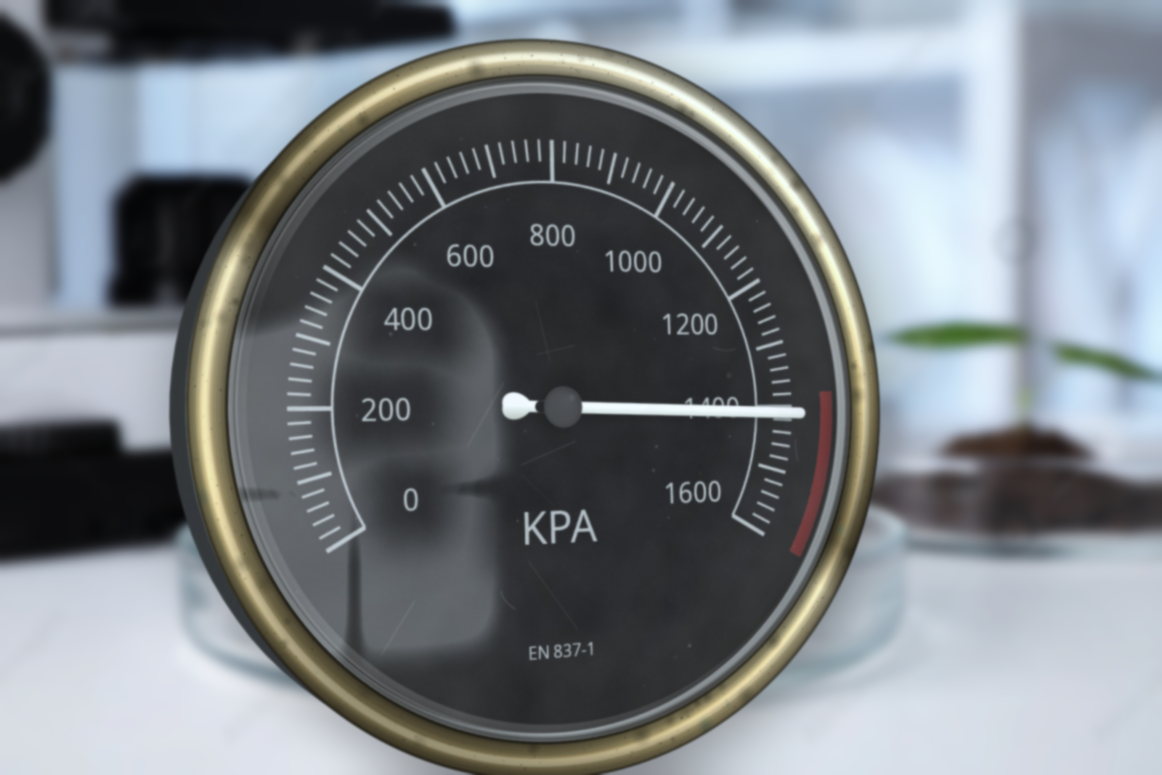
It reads 1410
